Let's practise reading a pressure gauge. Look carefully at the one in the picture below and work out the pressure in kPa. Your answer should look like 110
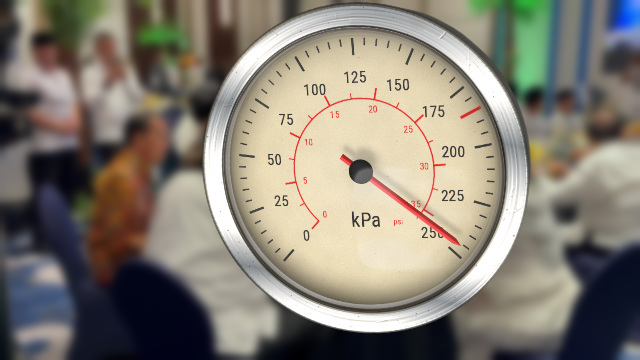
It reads 245
